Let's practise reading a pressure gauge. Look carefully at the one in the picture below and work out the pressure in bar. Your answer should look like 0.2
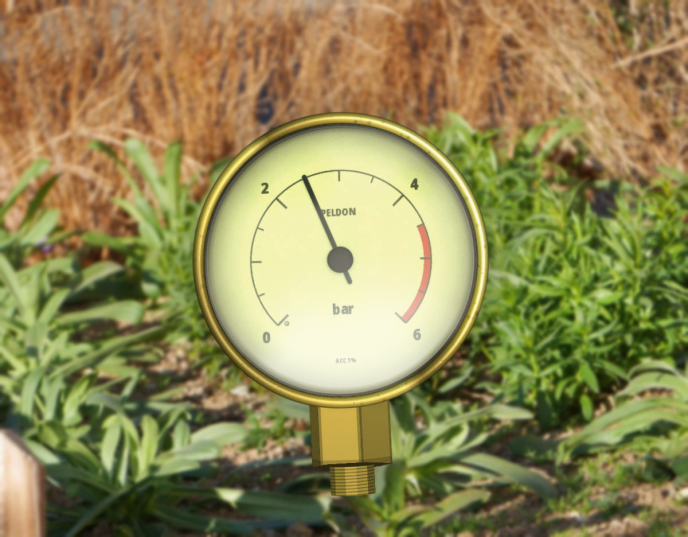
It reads 2.5
